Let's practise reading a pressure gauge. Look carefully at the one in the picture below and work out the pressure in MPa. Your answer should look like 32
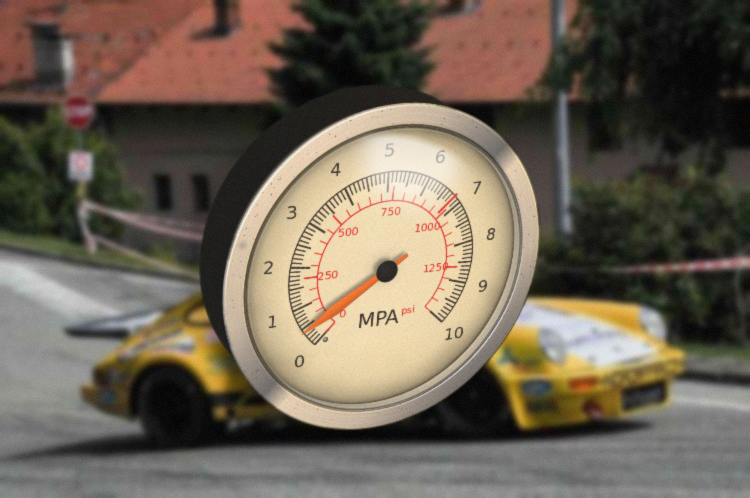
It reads 0.5
